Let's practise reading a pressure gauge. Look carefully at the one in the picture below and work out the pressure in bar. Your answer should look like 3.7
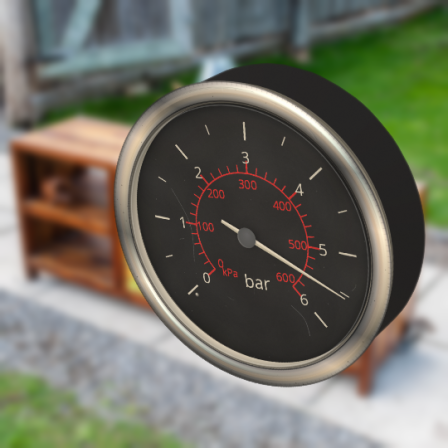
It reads 5.5
